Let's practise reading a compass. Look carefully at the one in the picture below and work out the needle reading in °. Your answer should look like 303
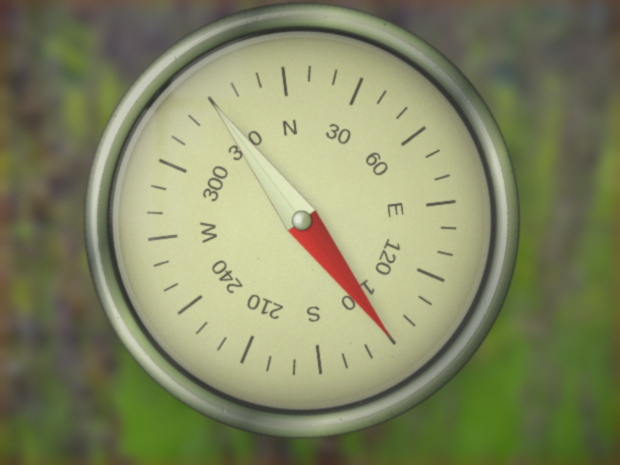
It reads 150
